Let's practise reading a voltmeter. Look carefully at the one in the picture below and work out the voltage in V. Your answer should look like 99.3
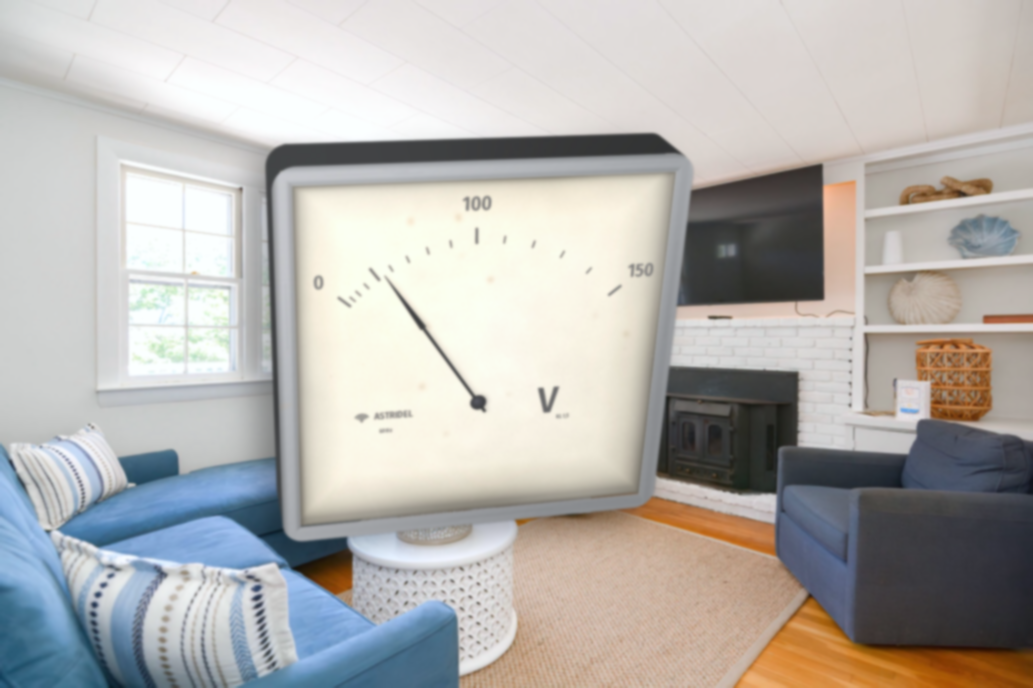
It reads 55
